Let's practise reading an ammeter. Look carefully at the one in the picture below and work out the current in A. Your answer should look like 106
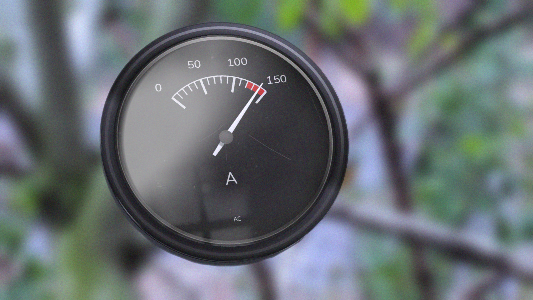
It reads 140
